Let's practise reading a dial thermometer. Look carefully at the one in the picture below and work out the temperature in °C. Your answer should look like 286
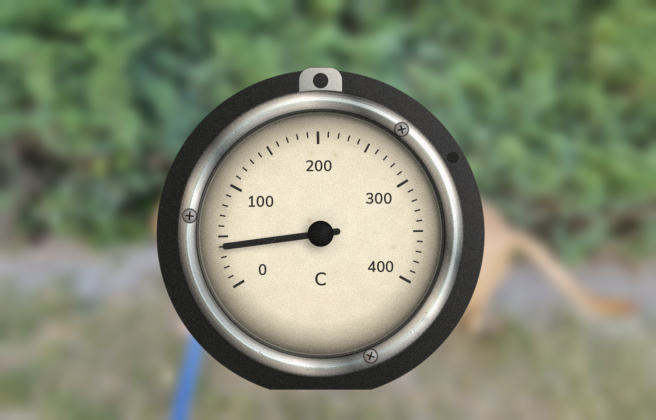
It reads 40
